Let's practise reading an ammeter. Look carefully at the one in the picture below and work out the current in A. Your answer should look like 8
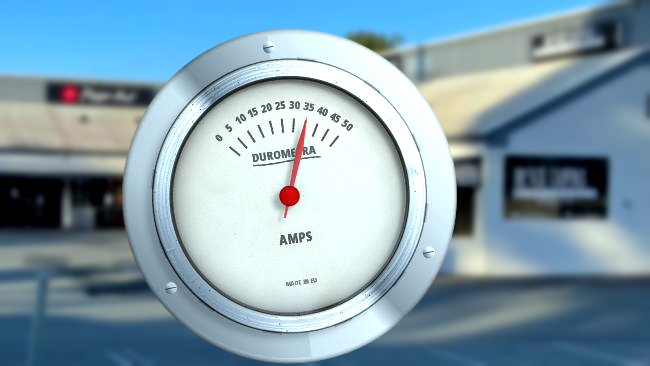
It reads 35
